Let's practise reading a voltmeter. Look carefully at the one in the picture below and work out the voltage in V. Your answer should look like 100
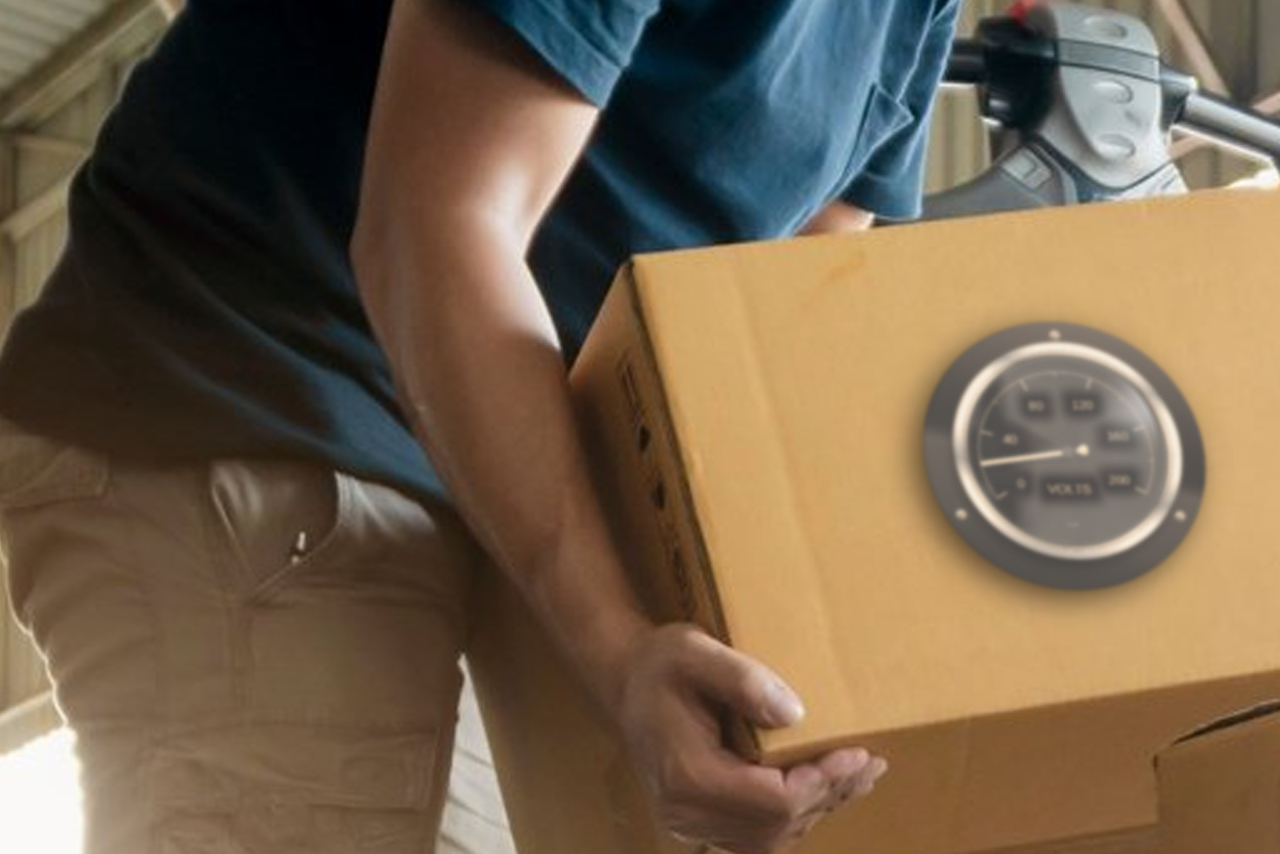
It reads 20
